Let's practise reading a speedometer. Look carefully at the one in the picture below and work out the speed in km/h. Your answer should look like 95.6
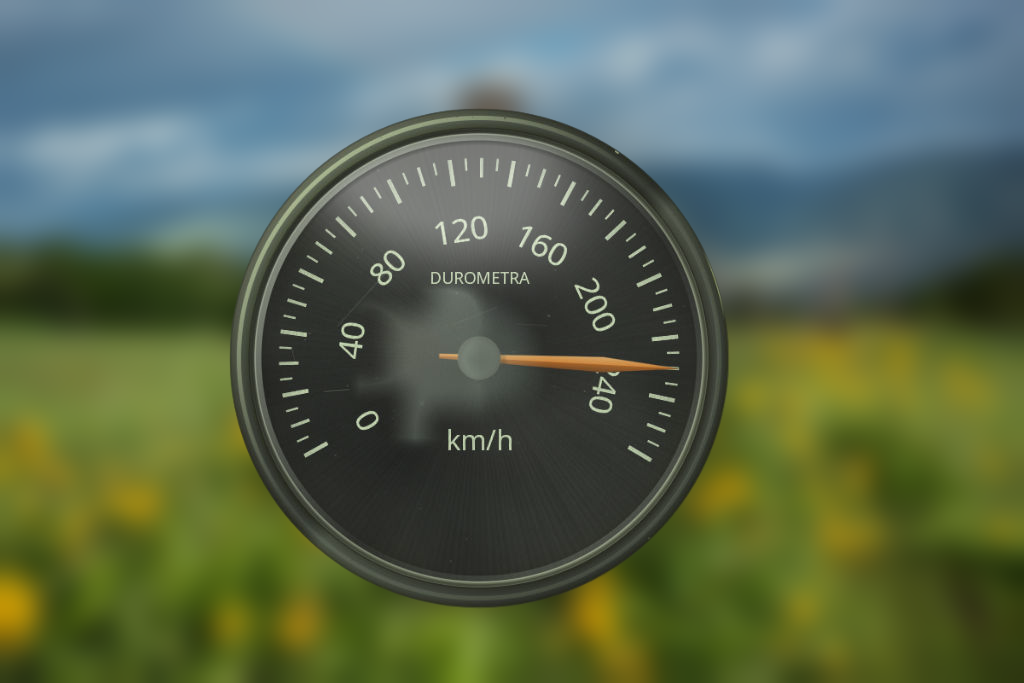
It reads 230
